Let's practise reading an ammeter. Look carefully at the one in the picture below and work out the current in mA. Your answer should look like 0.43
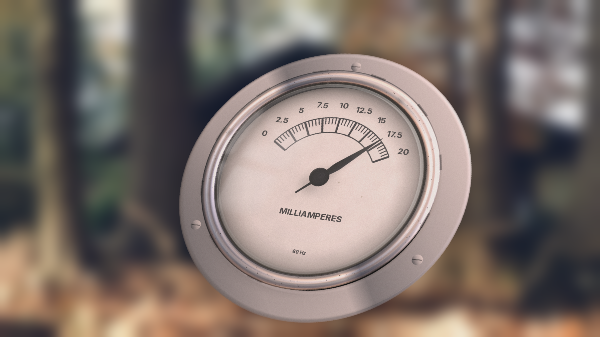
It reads 17.5
